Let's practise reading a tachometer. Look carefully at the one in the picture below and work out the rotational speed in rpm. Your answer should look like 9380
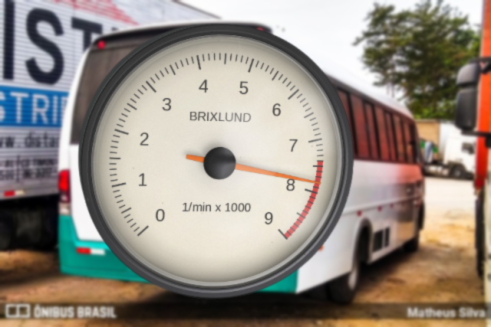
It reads 7800
